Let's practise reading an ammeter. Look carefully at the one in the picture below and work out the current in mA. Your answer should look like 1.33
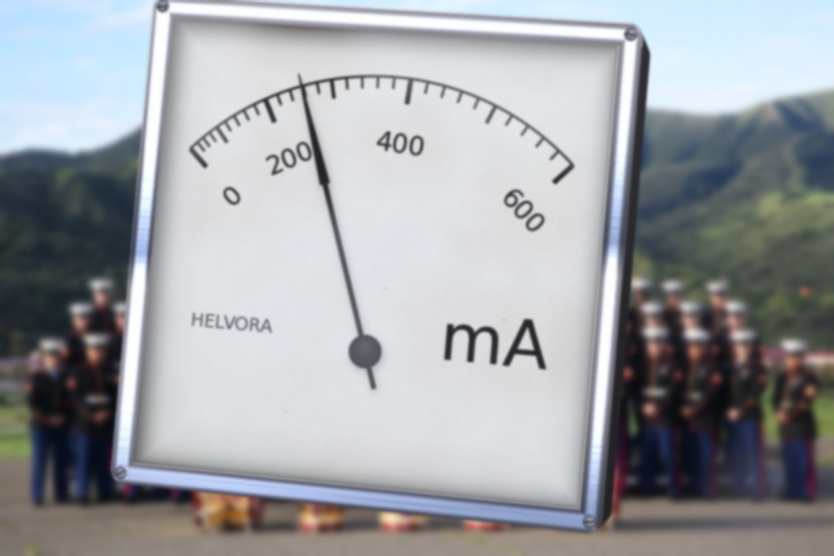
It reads 260
